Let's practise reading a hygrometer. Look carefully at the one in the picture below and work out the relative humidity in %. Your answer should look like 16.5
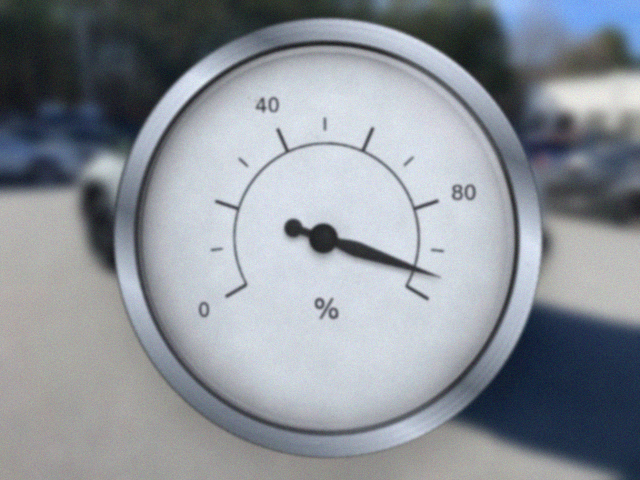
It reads 95
